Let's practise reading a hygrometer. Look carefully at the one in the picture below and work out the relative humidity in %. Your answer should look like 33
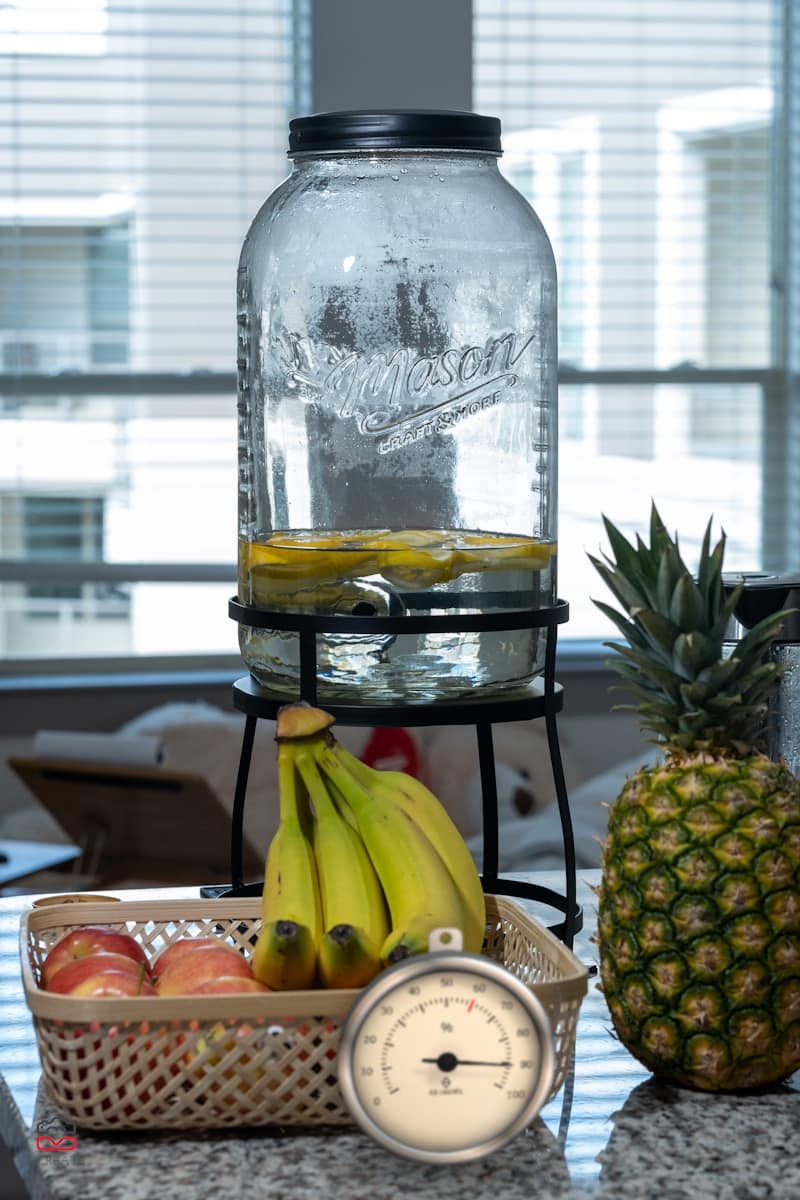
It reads 90
